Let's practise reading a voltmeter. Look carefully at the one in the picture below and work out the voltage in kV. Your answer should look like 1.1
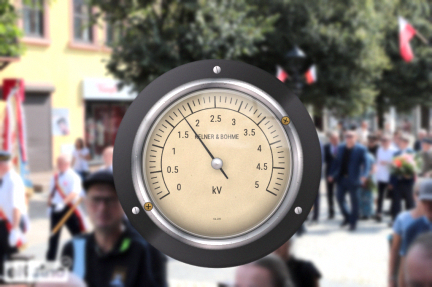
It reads 1.8
